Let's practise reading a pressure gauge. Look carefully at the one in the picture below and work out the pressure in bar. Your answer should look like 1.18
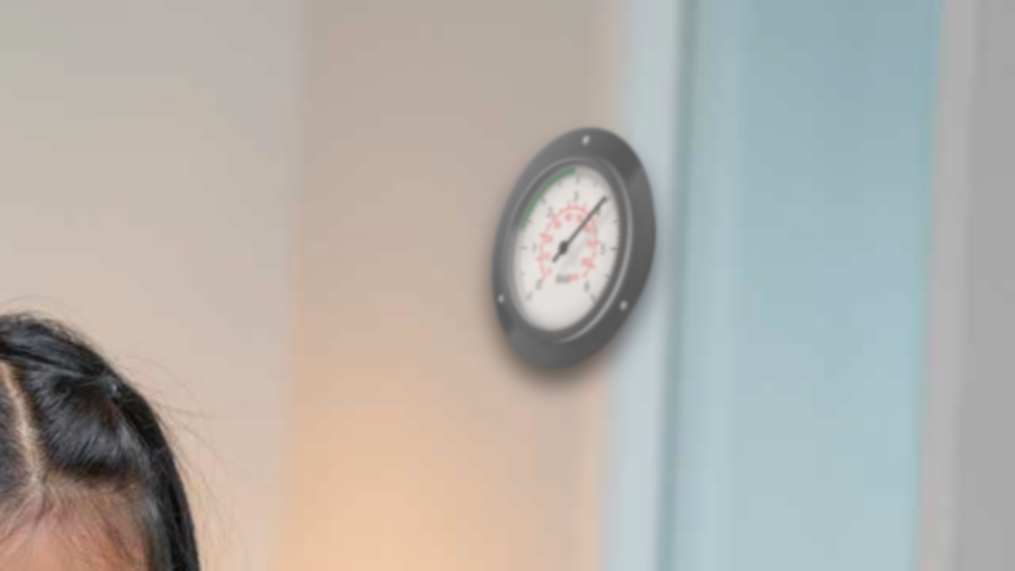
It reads 4
